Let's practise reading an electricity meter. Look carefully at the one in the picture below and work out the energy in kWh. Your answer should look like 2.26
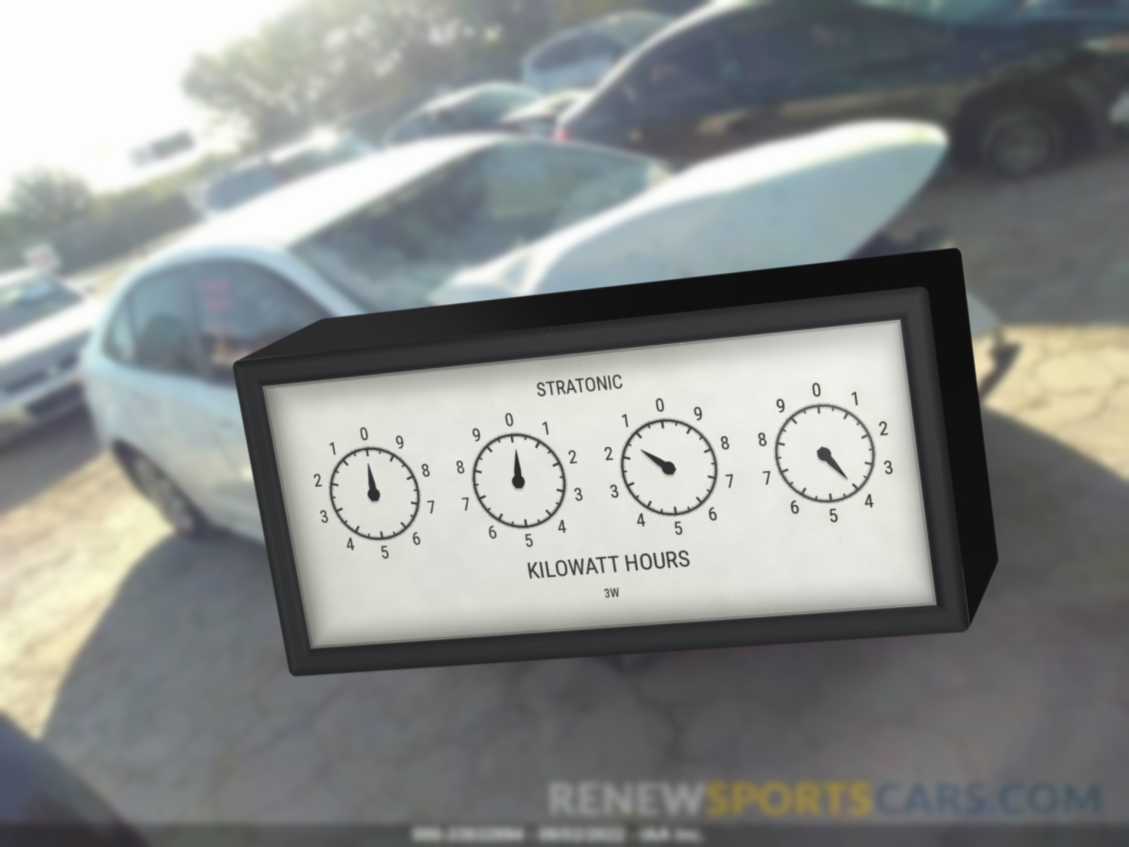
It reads 14
